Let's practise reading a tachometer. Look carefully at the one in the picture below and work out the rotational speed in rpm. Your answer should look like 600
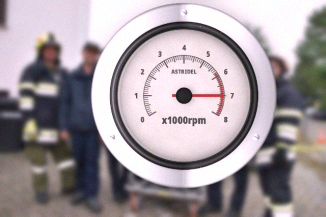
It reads 7000
